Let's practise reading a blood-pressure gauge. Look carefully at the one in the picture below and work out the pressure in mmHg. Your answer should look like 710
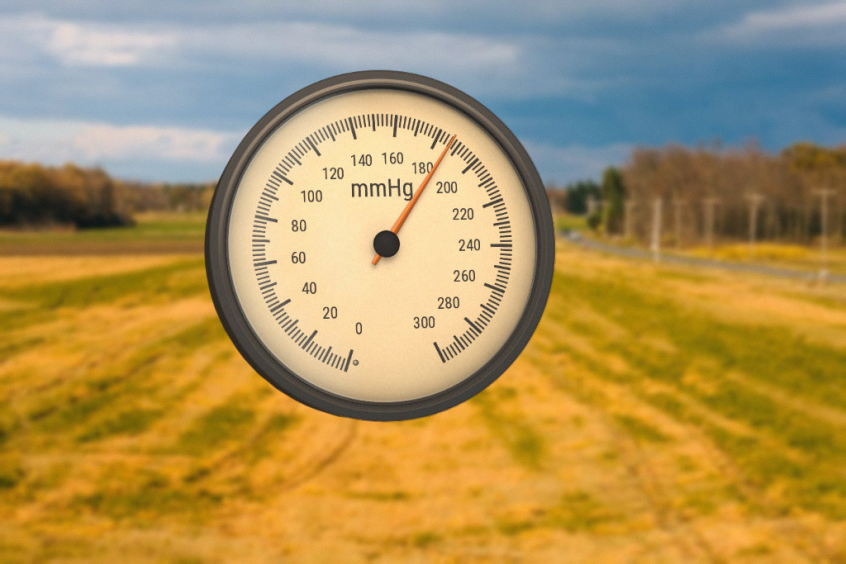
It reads 186
